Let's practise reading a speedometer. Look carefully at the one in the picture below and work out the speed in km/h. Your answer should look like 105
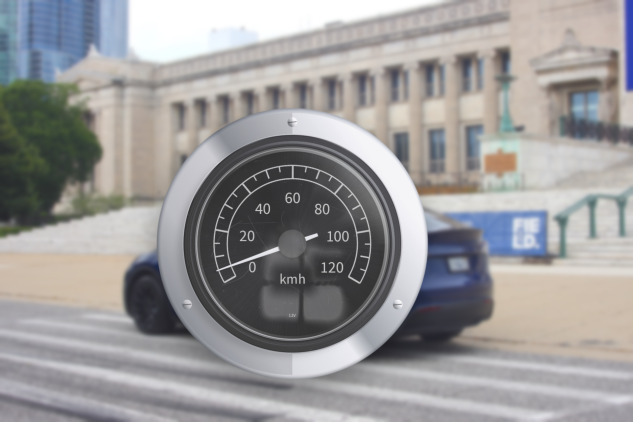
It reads 5
